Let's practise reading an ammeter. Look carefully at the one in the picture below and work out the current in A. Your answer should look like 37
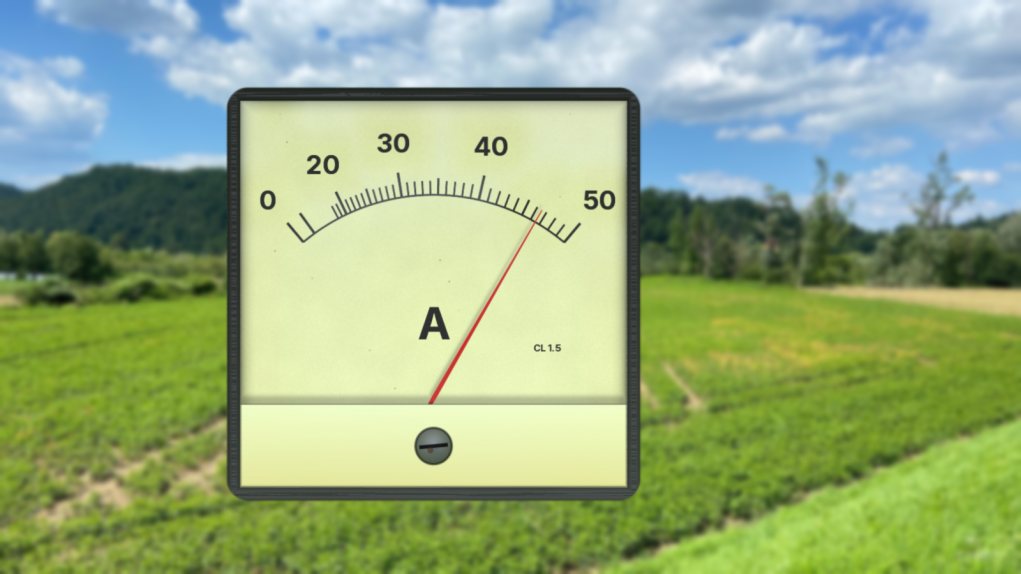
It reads 46.5
